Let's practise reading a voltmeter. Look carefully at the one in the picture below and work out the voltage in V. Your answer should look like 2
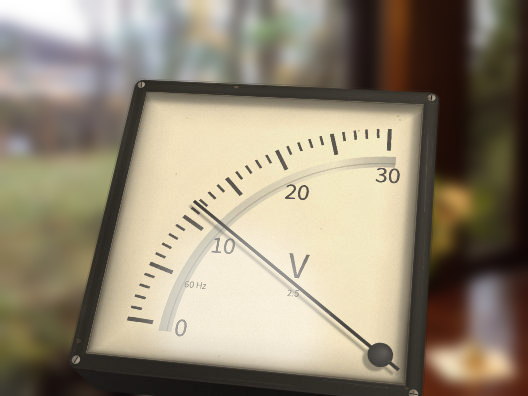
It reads 11.5
